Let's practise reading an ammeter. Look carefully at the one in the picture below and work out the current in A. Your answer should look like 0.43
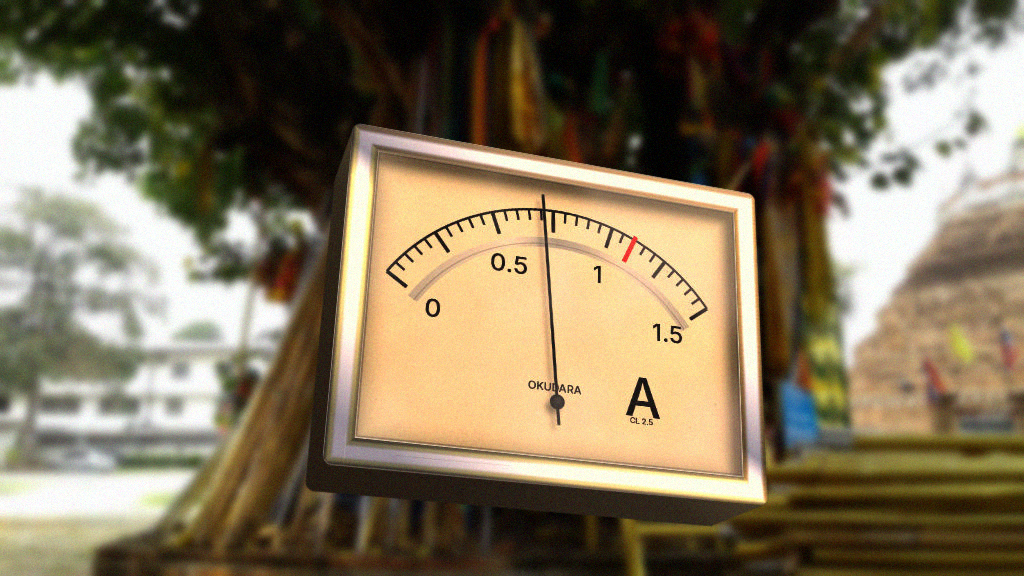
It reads 0.7
